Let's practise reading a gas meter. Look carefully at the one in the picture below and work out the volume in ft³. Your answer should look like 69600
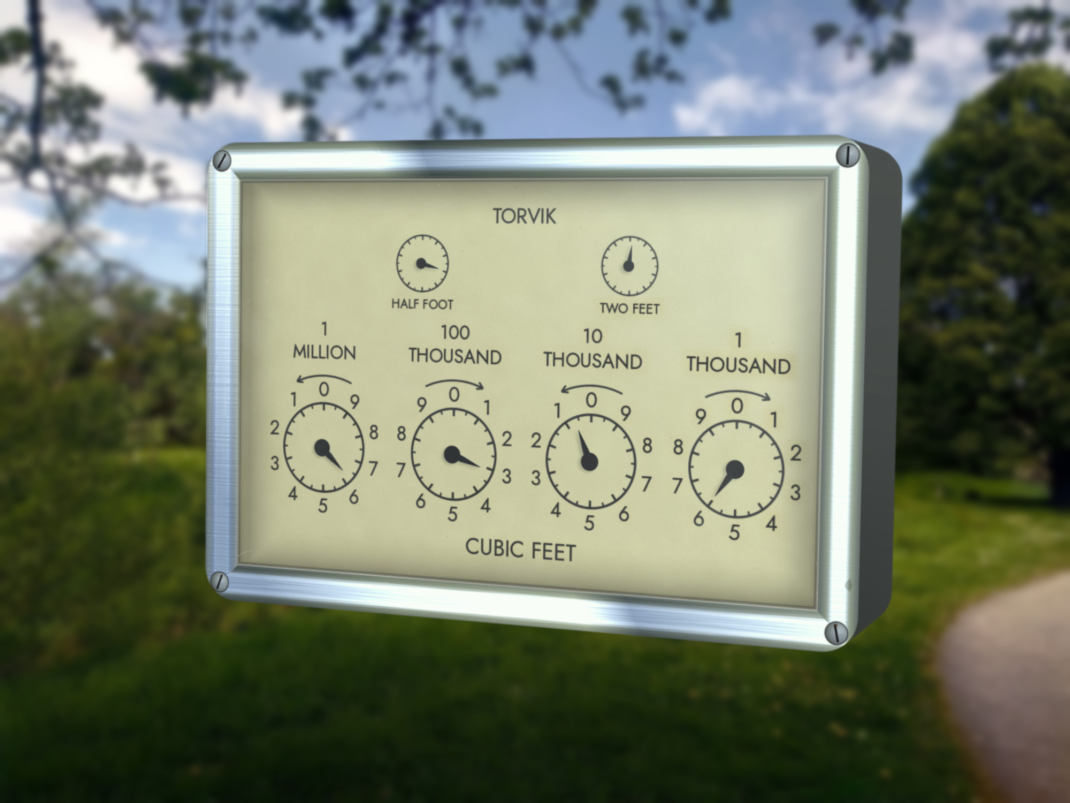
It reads 630600
